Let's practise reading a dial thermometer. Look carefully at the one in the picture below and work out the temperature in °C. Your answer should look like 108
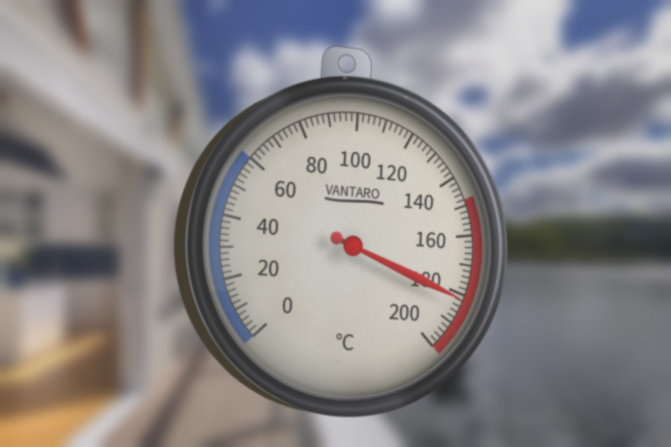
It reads 182
